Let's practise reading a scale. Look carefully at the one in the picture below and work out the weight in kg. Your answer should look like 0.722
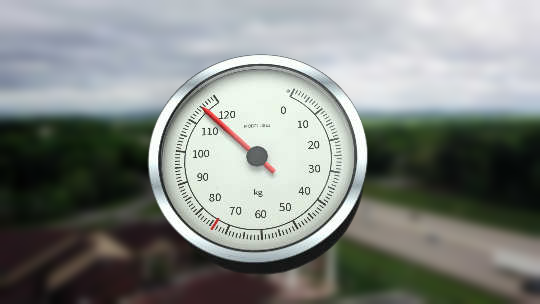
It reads 115
